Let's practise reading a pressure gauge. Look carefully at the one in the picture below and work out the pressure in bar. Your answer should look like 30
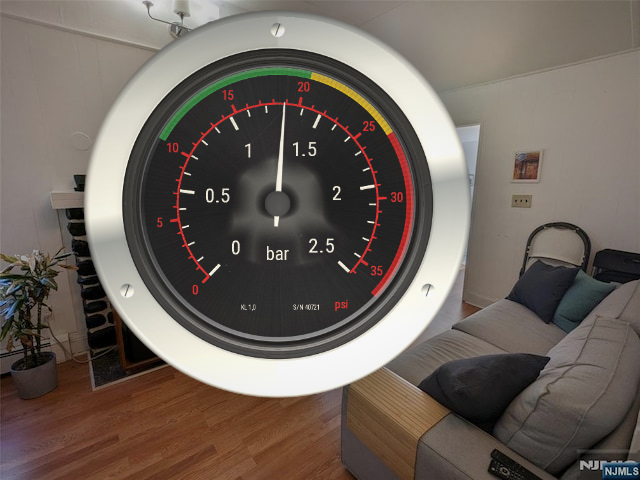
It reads 1.3
